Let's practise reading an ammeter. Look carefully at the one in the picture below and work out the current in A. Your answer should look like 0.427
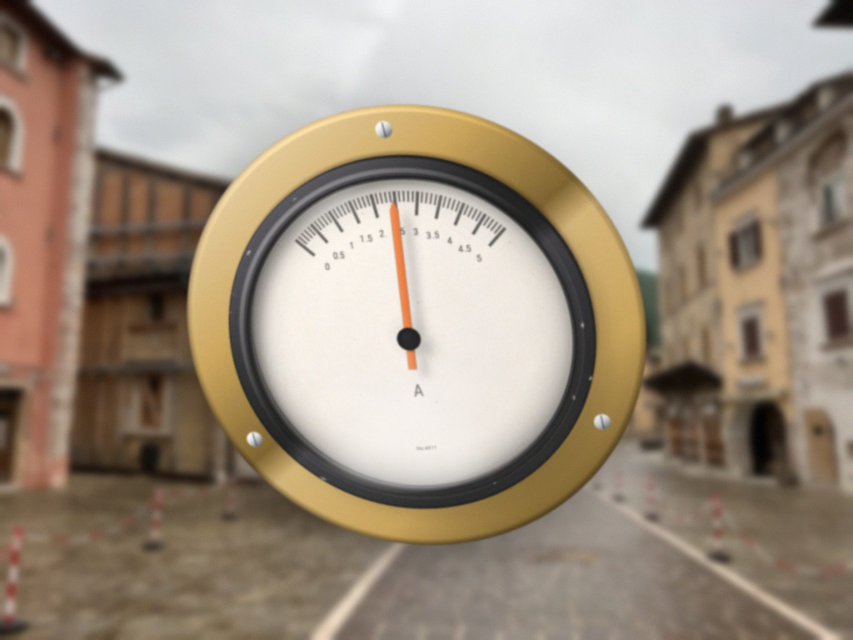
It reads 2.5
